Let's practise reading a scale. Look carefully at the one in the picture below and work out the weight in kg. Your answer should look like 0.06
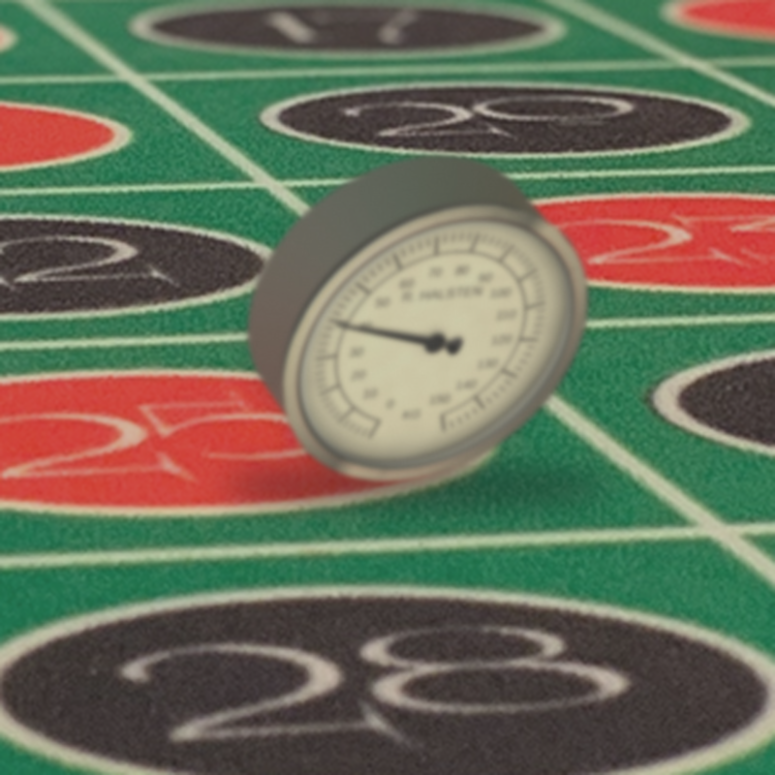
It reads 40
